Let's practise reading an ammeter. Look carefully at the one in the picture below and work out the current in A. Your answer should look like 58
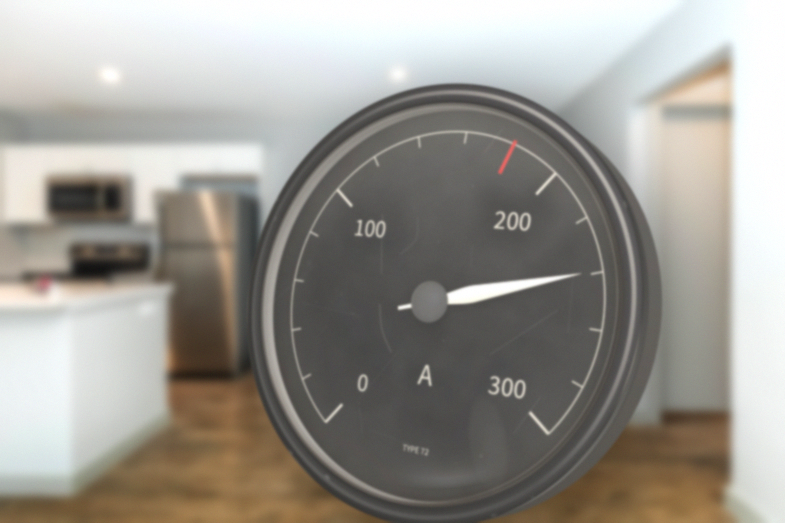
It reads 240
